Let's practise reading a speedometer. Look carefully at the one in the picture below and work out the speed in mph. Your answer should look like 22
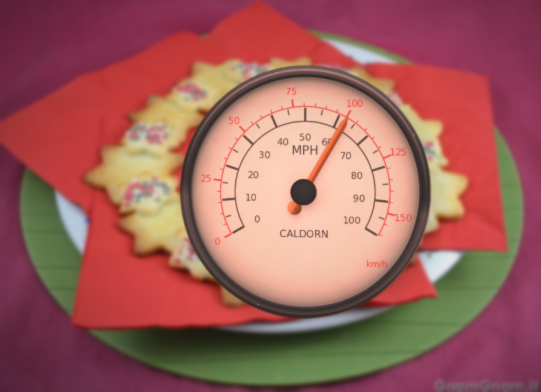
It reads 62.5
